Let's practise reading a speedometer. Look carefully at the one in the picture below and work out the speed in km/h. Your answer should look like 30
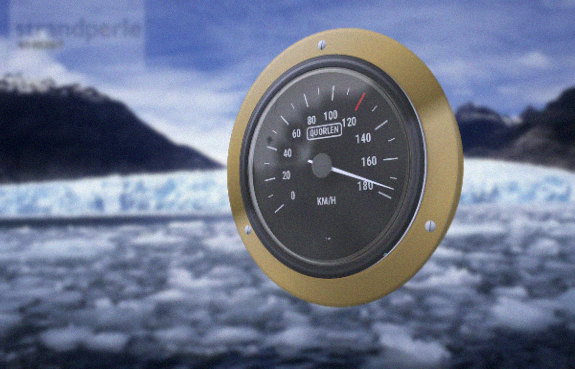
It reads 175
